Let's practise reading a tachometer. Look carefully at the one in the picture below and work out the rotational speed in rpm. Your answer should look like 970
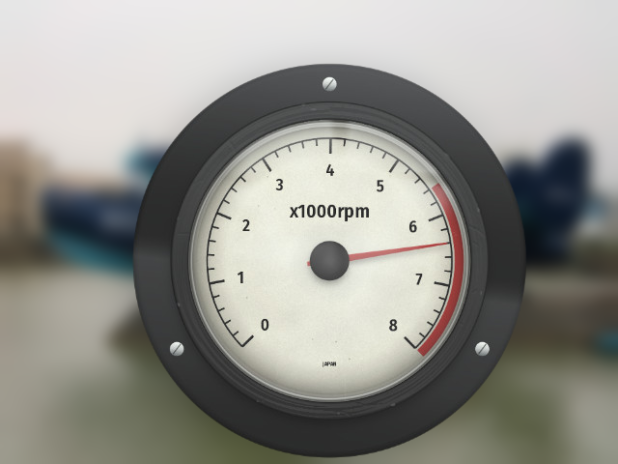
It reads 6400
